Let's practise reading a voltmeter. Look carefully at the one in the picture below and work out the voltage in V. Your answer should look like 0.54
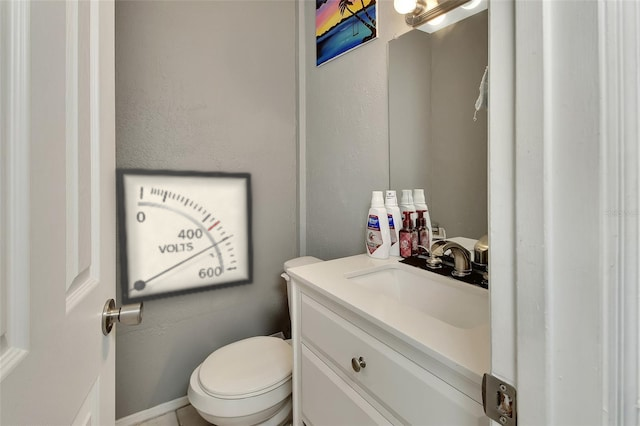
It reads 500
